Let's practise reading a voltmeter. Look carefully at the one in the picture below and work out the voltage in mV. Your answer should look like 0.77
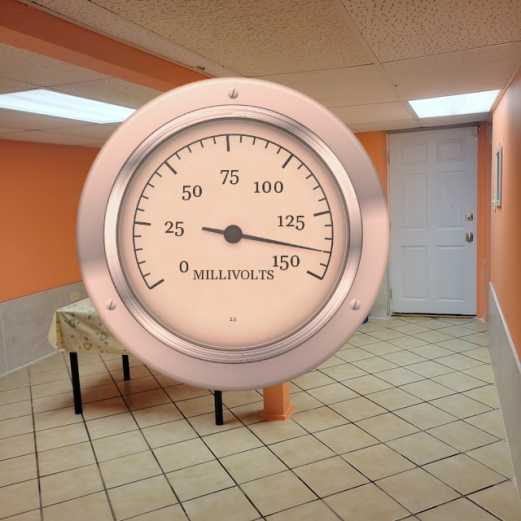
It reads 140
